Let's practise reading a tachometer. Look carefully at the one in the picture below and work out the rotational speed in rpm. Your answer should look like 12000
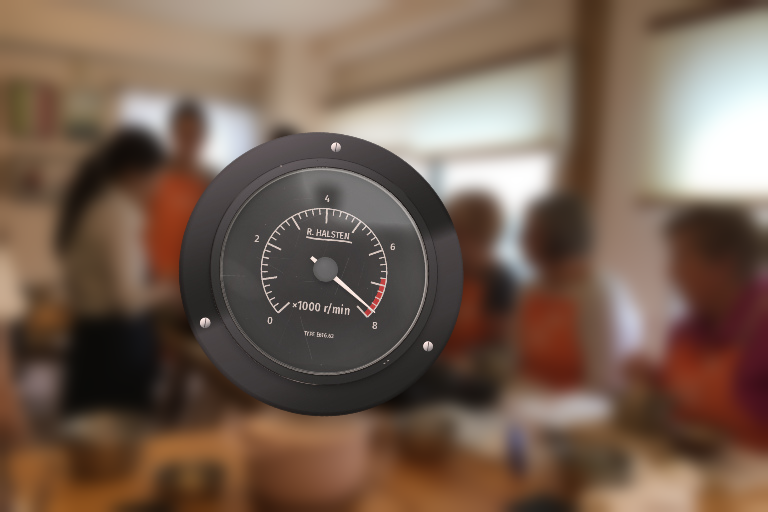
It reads 7800
